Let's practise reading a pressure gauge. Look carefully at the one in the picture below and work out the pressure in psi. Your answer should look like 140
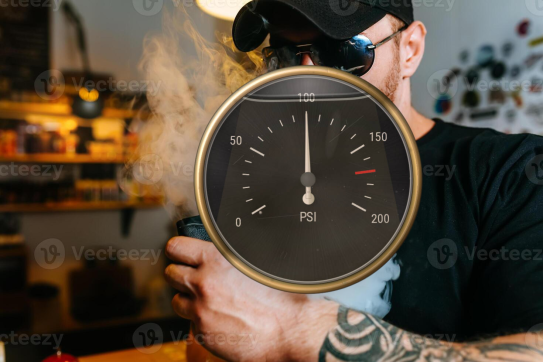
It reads 100
